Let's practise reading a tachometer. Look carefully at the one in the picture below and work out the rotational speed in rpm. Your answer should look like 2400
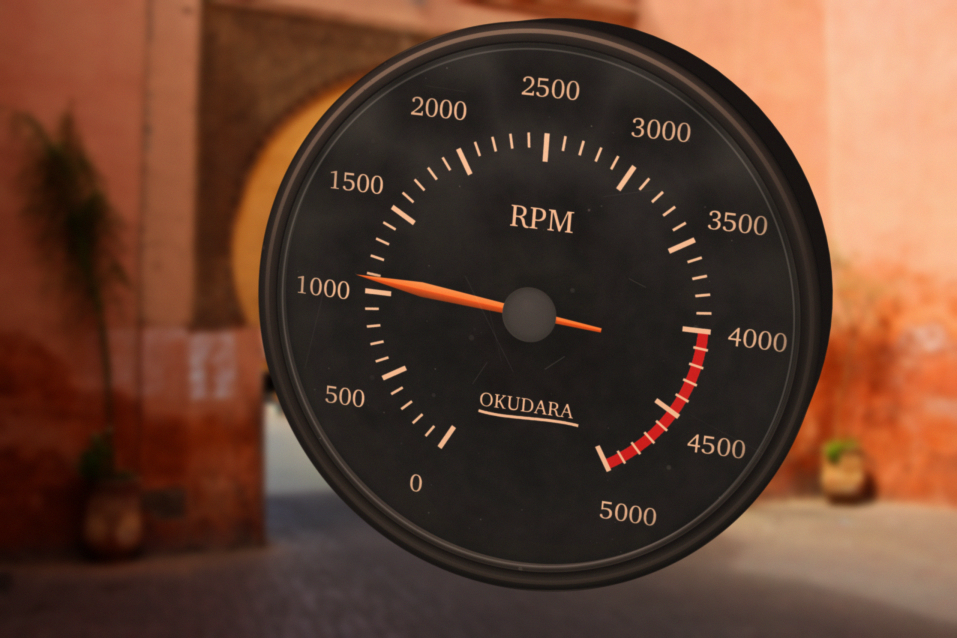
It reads 1100
